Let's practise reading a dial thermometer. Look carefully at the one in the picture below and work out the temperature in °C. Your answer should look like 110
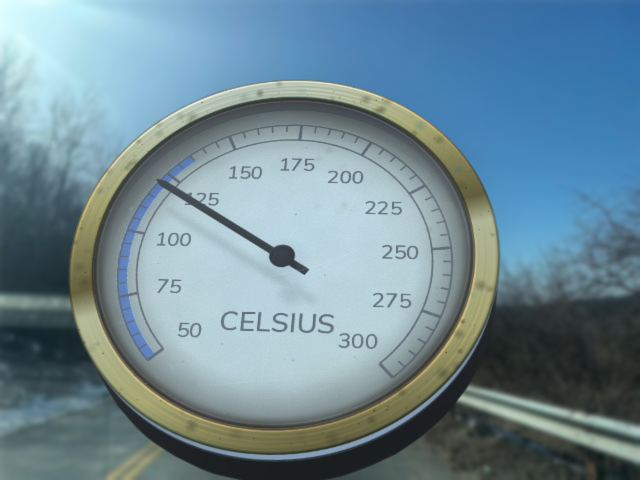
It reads 120
